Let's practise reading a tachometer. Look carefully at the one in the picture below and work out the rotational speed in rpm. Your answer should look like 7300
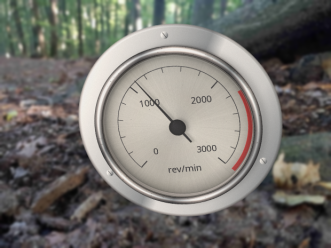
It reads 1100
